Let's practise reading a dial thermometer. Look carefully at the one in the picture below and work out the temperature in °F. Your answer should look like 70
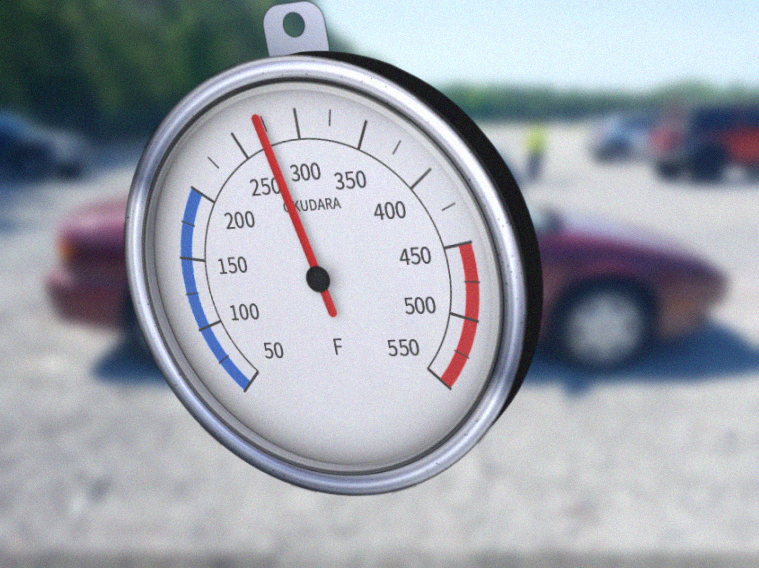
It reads 275
